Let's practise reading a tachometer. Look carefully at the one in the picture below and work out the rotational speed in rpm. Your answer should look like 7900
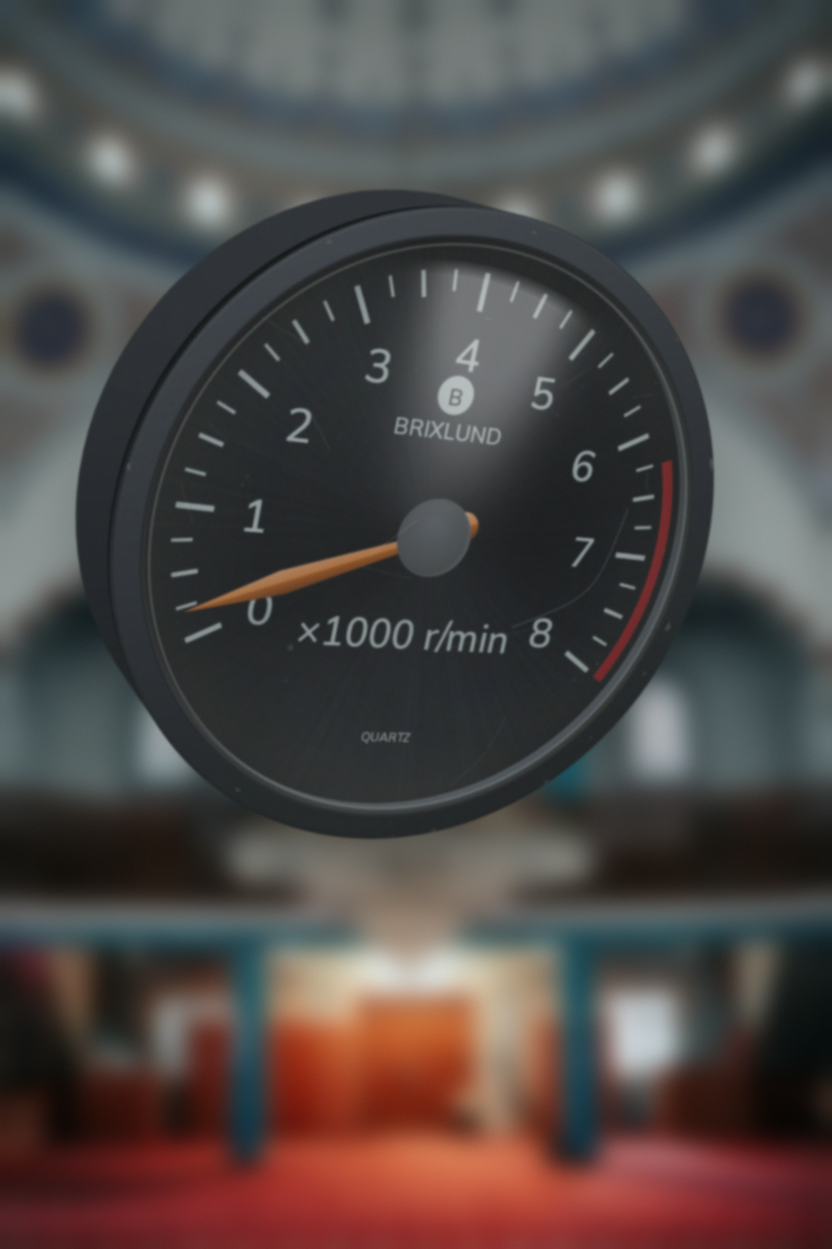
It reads 250
